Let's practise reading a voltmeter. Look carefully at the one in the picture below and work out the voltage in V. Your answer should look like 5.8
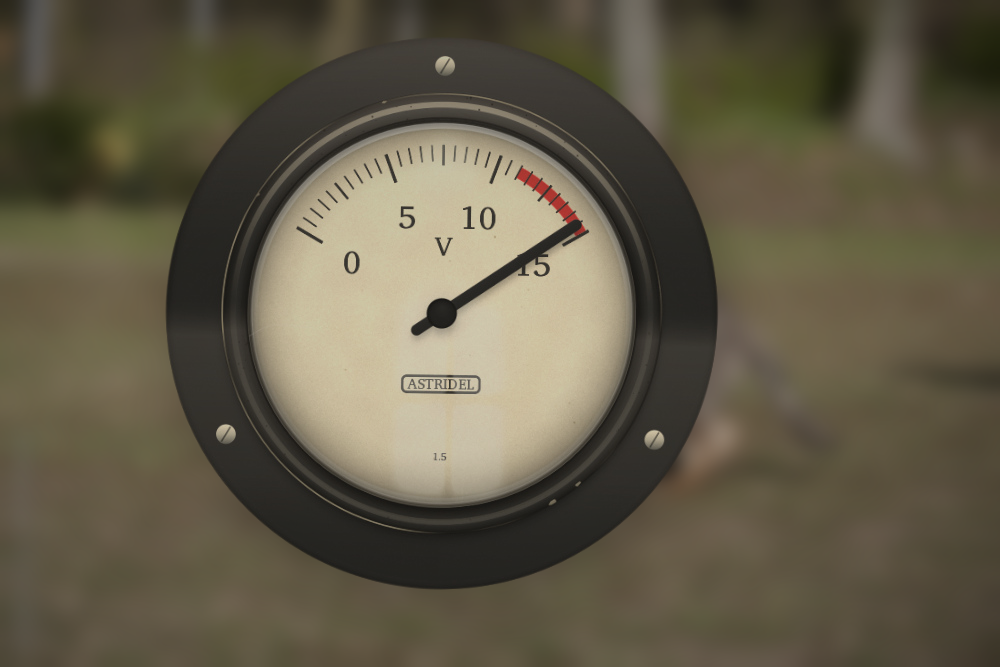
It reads 14.5
